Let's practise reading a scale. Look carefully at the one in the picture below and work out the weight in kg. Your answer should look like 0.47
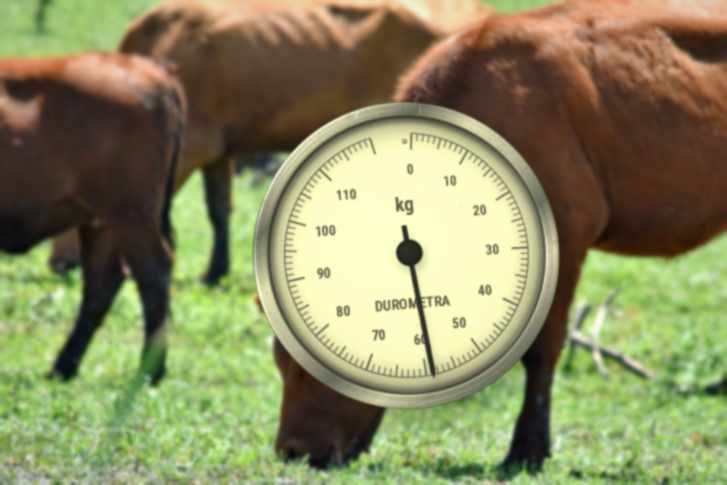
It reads 59
